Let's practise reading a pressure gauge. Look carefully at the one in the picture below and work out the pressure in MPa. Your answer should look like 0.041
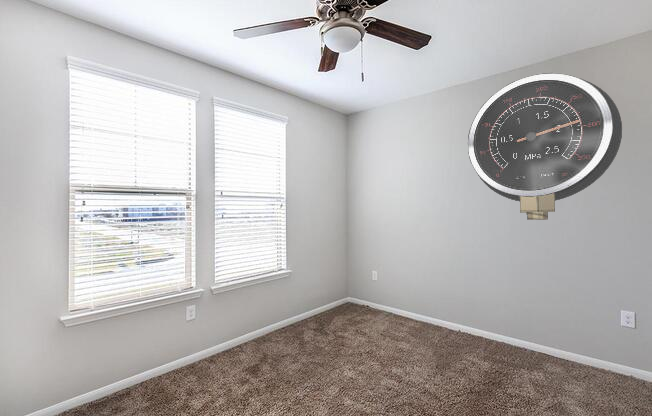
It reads 2
